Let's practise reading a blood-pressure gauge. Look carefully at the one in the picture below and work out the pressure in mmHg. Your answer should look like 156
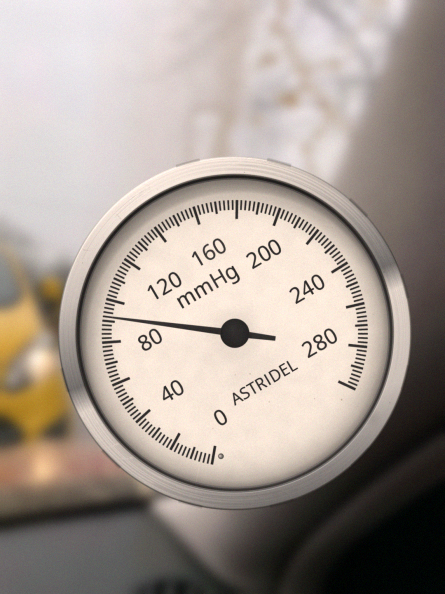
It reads 92
